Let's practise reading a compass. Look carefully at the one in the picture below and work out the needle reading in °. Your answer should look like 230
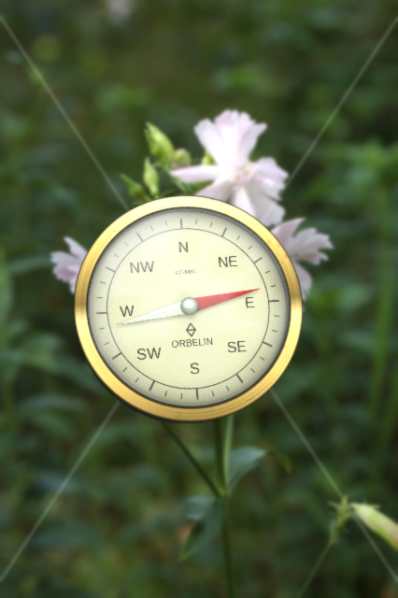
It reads 80
